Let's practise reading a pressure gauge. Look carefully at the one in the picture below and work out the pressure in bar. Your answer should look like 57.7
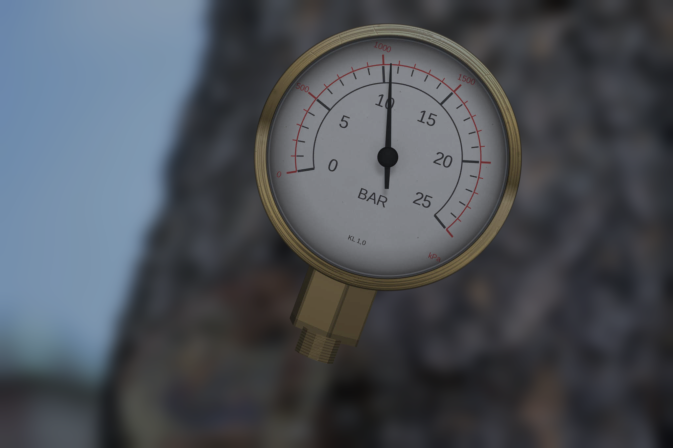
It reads 10.5
